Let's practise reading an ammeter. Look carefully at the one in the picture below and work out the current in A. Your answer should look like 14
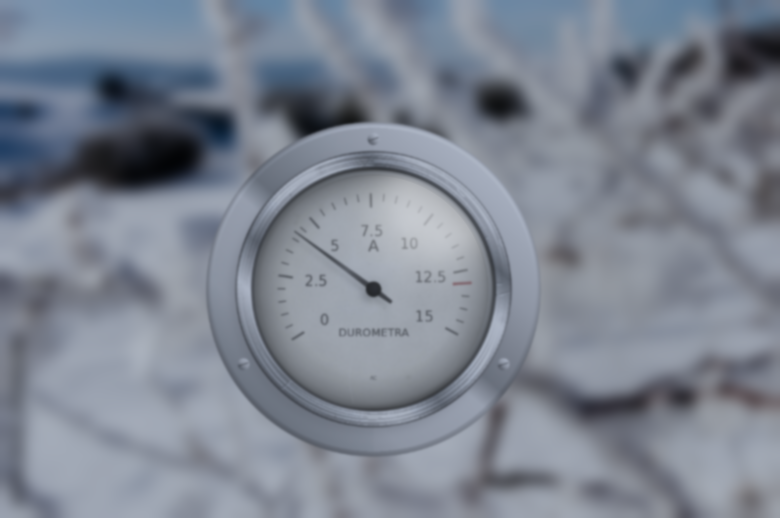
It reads 4.25
